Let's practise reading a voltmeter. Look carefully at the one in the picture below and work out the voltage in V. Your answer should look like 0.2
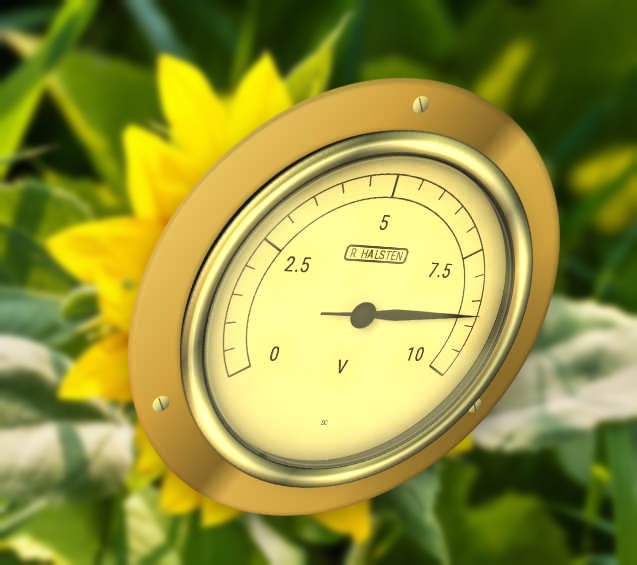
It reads 8.75
